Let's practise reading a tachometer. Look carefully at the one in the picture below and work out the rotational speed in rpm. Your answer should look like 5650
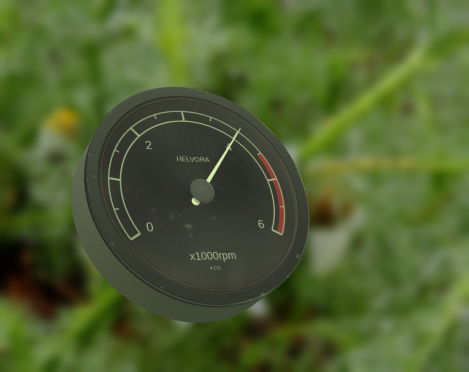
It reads 4000
